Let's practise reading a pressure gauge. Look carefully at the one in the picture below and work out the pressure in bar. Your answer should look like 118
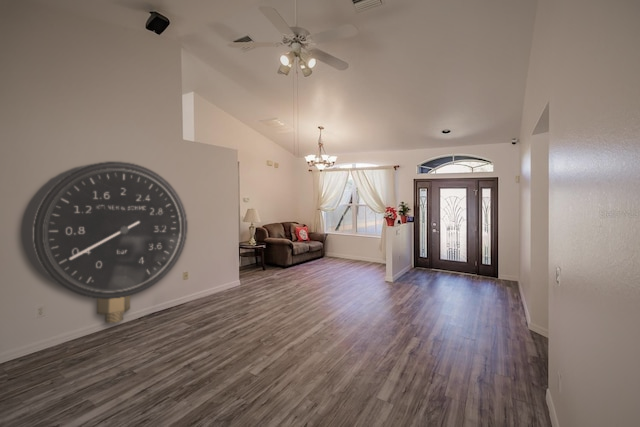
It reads 0.4
